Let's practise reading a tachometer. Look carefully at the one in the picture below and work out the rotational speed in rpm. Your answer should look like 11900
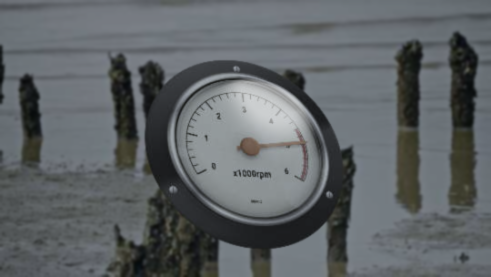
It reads 5000
